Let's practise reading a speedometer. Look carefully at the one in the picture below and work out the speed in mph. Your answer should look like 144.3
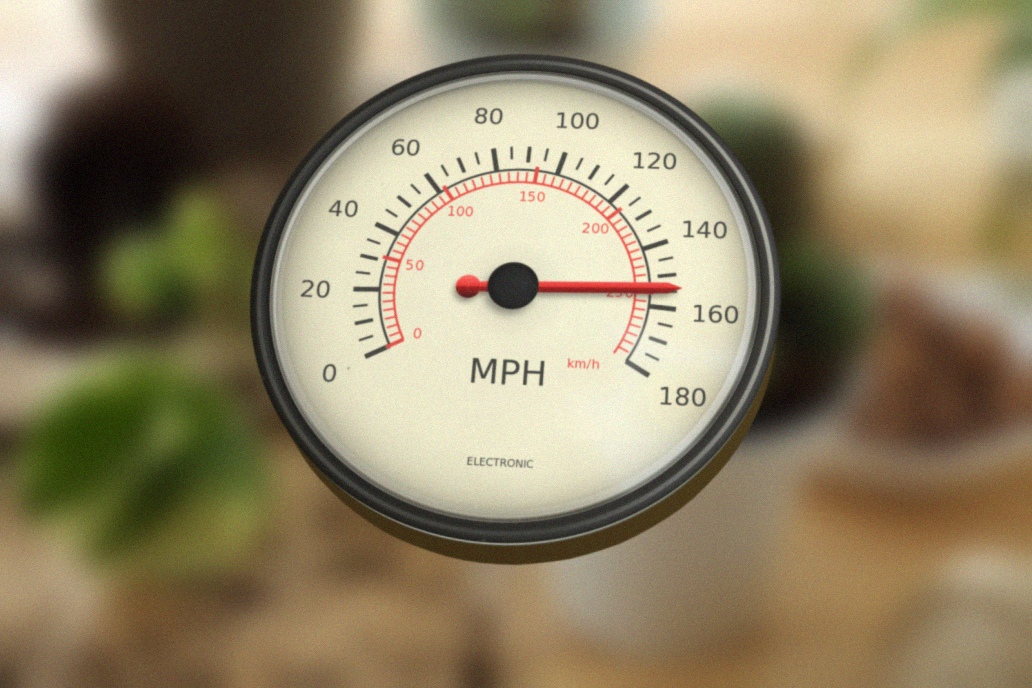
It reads 155
